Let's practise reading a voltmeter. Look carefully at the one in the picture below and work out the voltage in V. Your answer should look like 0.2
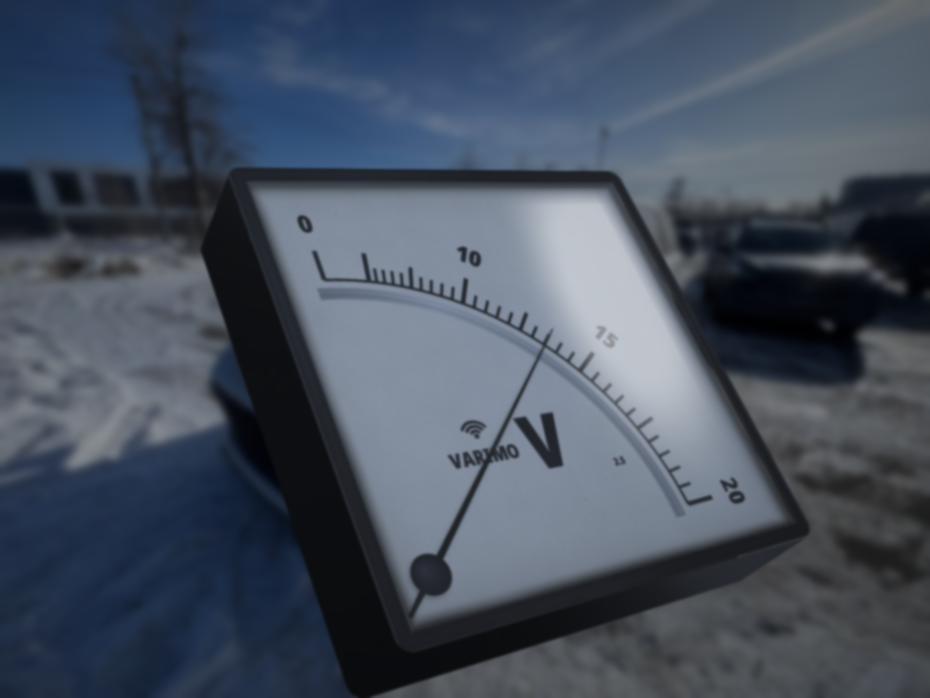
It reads 13.5
